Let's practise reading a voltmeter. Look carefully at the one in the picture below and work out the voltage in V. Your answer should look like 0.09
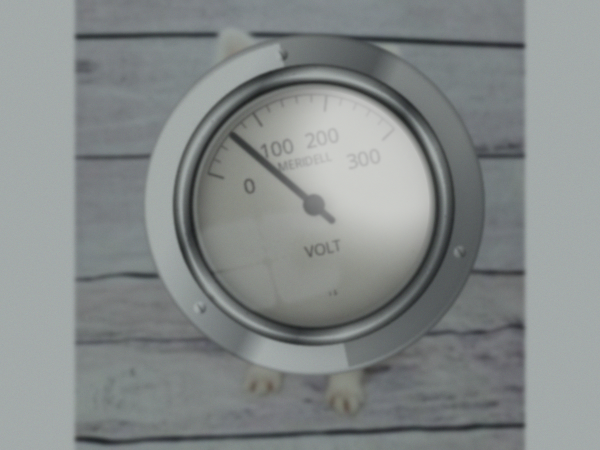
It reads 60
